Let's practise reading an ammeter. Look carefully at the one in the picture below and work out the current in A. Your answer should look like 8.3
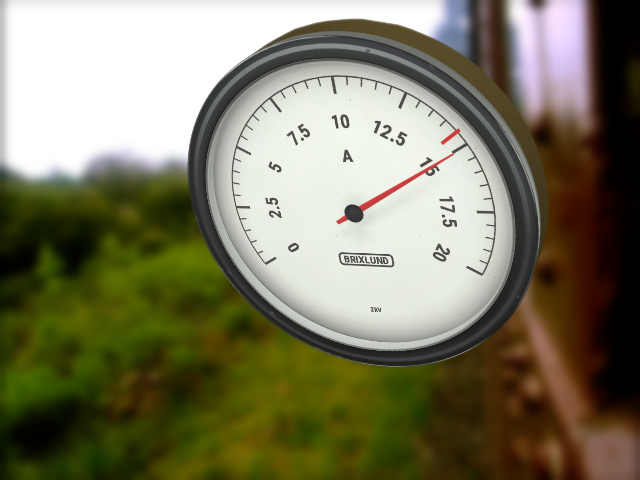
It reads 15
